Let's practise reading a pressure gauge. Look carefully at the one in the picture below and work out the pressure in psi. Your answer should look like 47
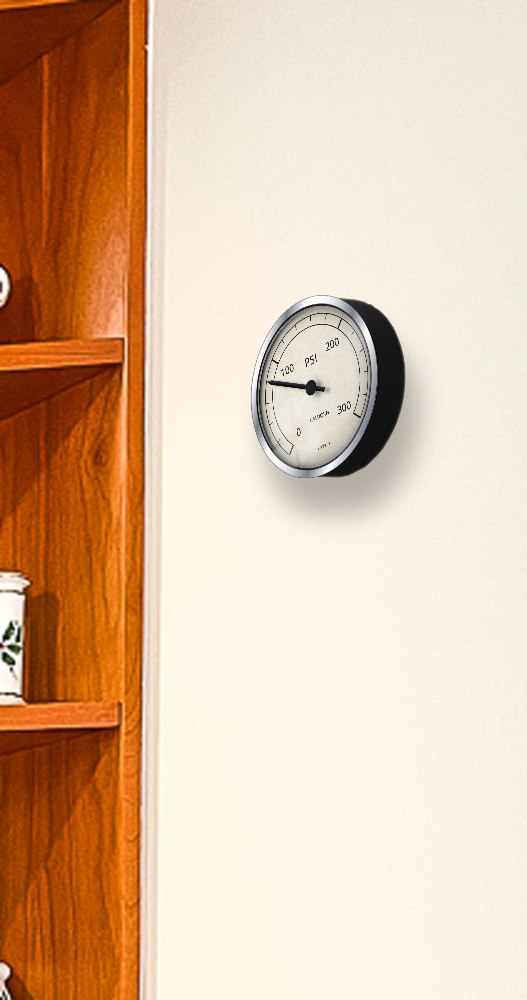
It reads 80
